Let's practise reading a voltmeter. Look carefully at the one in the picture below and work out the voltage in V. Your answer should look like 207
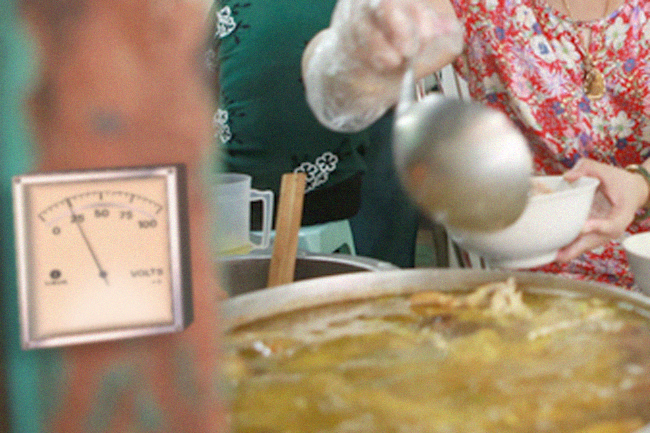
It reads 25
